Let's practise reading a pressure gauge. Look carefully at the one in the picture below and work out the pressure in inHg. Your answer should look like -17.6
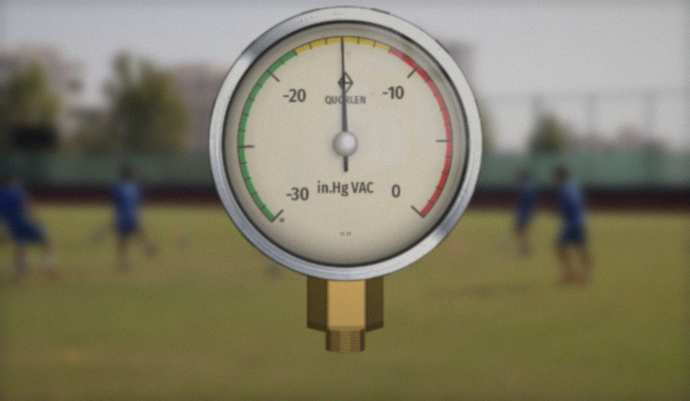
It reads -15
